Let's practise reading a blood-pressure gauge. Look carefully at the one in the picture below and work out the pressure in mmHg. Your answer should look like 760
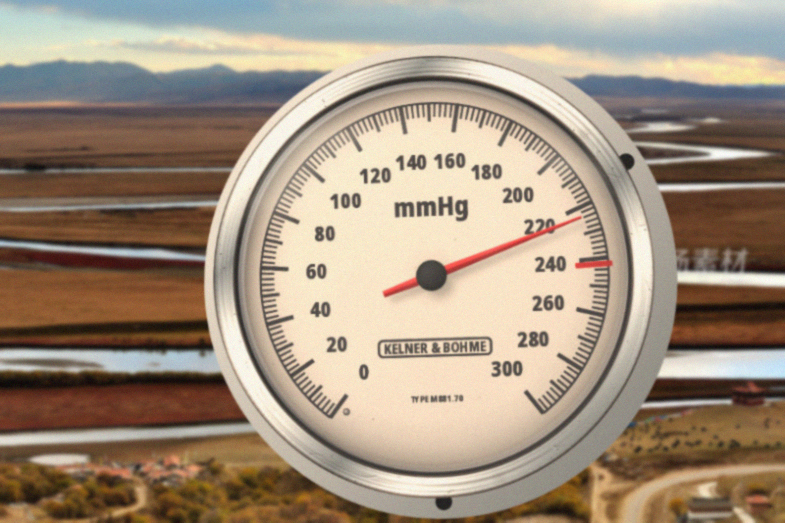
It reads 224
